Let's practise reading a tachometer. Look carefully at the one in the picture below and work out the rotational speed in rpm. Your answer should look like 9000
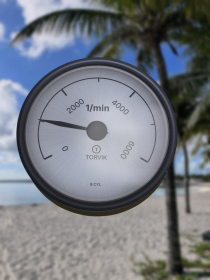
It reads 1000
